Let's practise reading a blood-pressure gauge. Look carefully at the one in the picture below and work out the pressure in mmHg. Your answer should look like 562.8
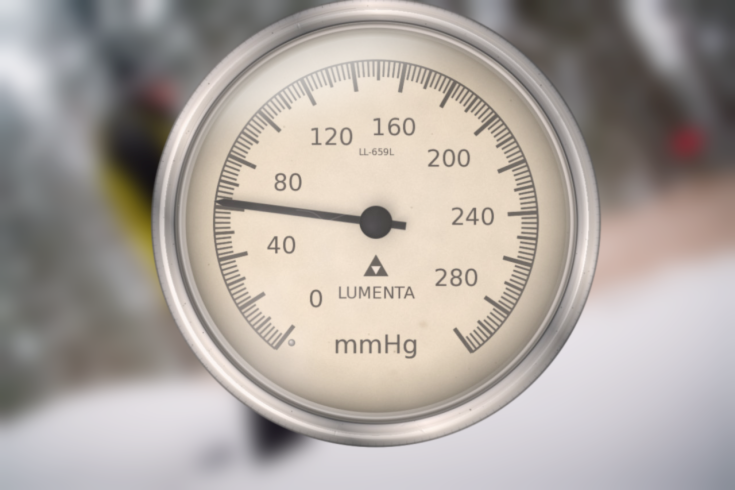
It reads 62
